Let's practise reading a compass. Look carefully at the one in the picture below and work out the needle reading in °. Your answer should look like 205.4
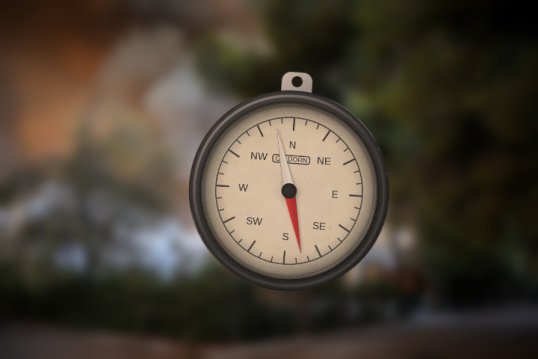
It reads 165
